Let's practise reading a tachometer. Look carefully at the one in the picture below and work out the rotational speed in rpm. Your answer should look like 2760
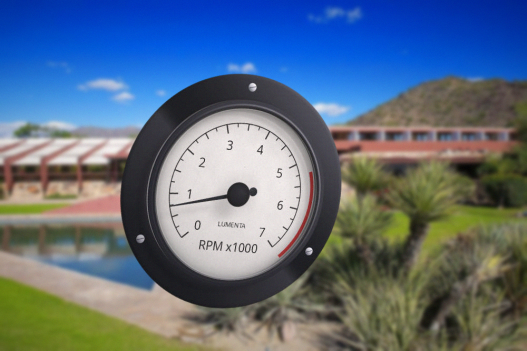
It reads 750
